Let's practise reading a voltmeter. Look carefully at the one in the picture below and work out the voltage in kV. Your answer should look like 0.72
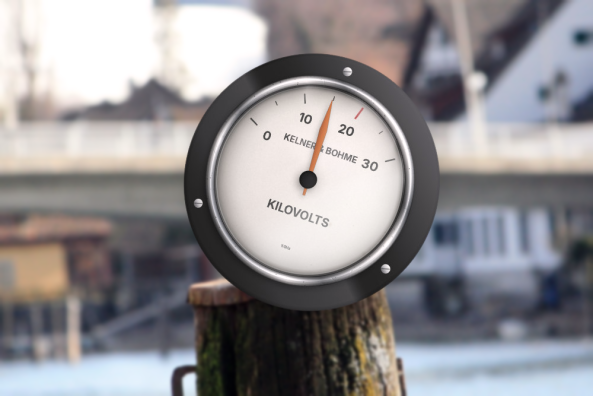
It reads 15
